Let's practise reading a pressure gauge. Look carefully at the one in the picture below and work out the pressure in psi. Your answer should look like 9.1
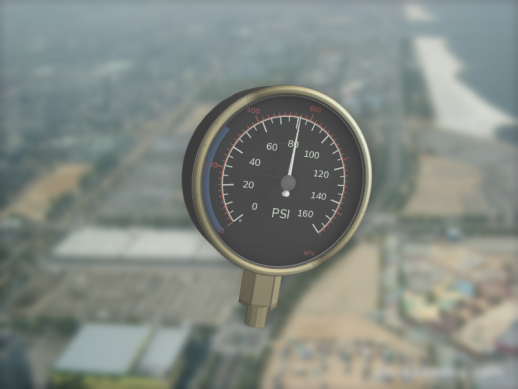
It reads 80
